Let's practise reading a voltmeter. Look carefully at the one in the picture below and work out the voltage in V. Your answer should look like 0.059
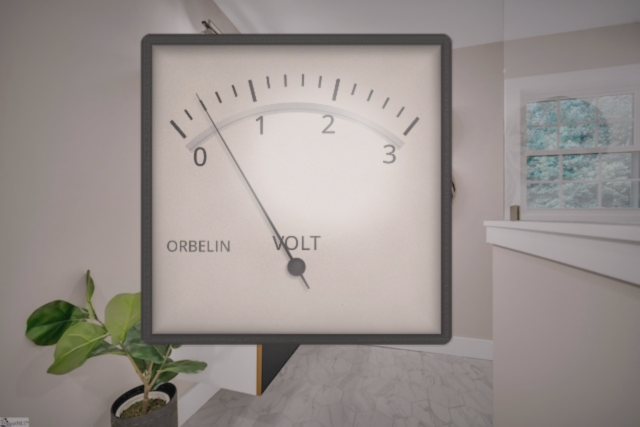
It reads 0.4
